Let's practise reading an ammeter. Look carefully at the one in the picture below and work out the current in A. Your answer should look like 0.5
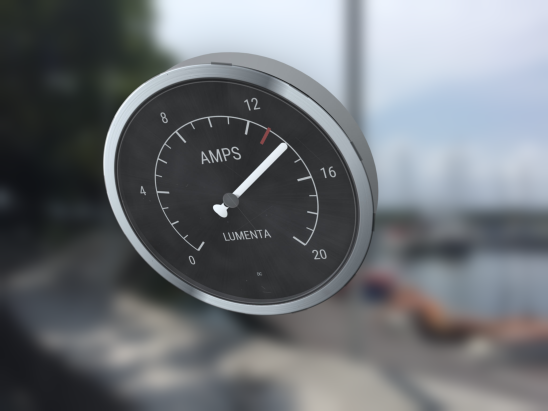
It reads 14
